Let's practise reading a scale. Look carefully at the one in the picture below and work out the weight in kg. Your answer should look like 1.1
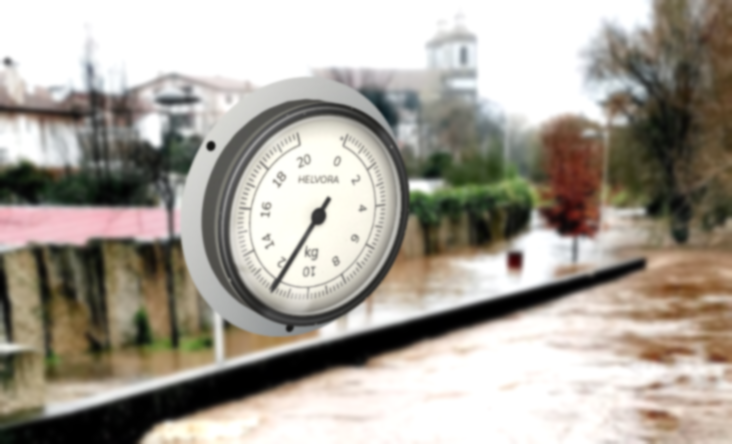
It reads 12
